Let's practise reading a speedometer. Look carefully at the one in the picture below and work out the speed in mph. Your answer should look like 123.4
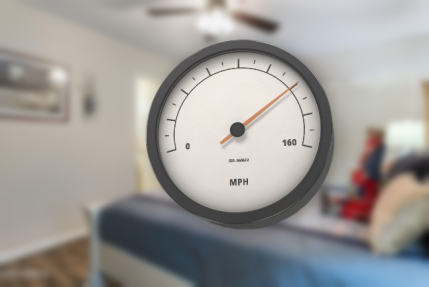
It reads 120
